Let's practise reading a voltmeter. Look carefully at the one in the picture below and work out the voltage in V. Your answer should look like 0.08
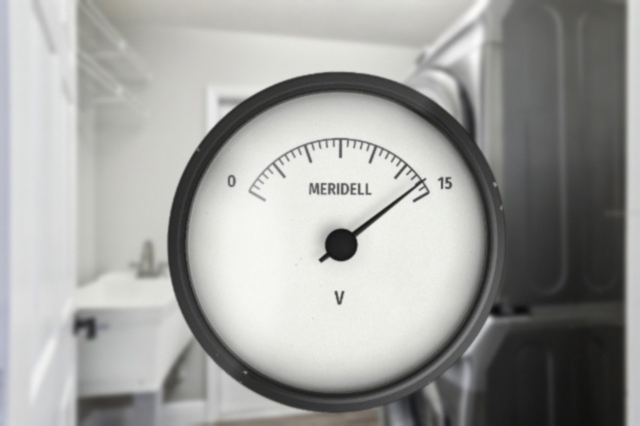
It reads 14
